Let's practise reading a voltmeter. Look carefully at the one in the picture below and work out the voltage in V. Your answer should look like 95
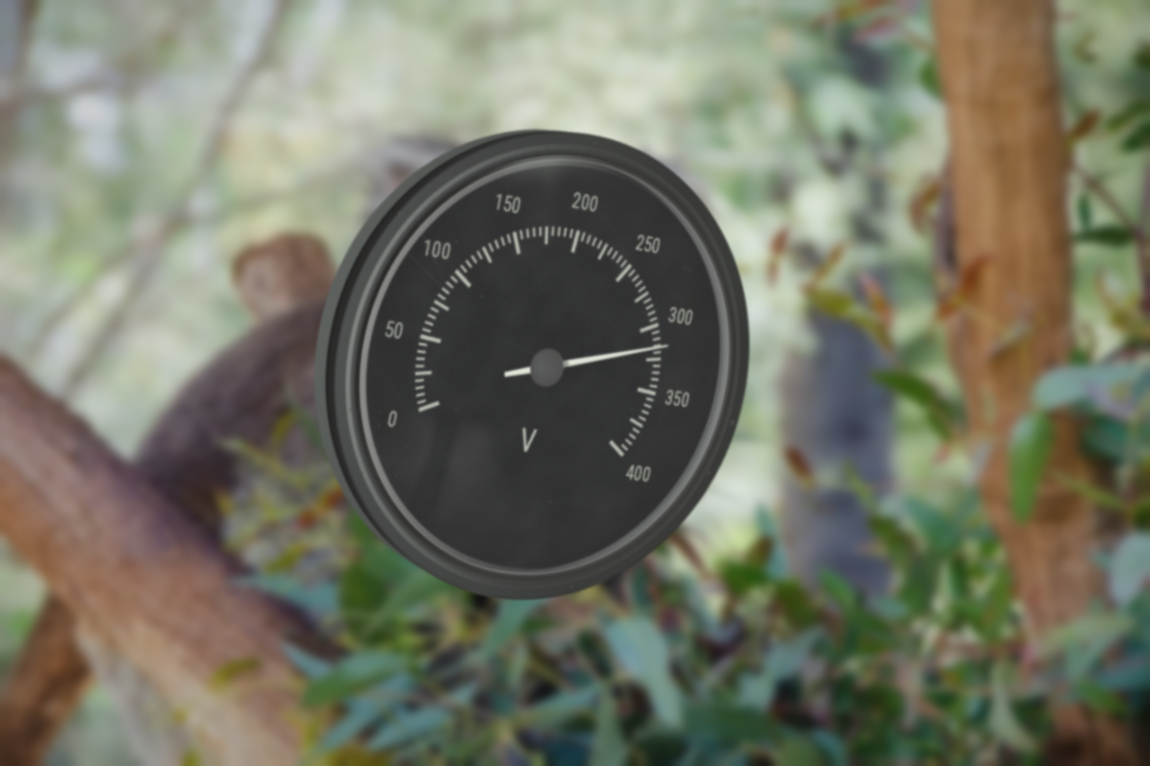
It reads 315
